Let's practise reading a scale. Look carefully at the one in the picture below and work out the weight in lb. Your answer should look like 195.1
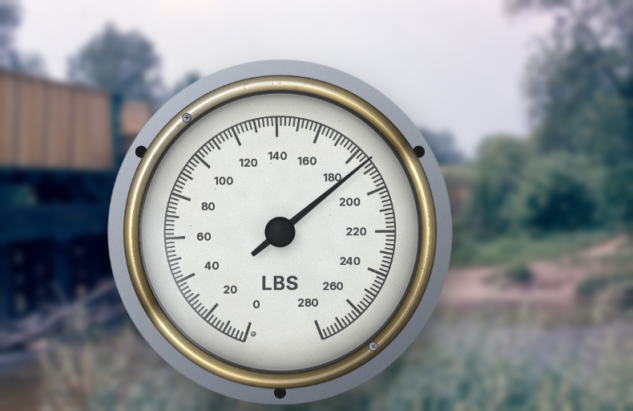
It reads 186
